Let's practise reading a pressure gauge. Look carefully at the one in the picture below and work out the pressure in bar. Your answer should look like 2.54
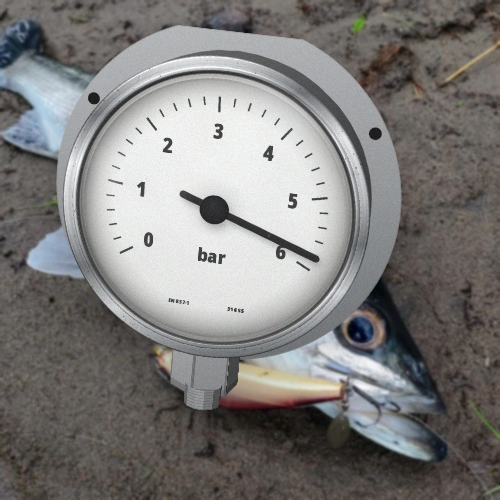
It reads 5.8
